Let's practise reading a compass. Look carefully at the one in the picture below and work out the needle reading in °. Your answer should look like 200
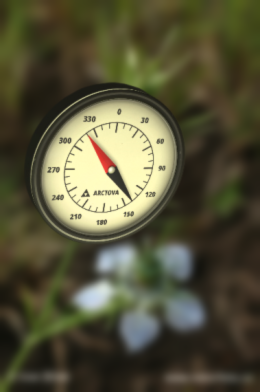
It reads 320
